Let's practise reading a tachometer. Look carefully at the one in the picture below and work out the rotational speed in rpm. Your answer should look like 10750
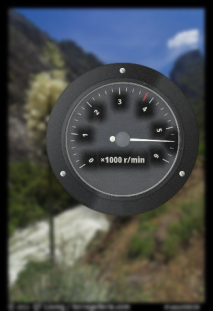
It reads 5400
